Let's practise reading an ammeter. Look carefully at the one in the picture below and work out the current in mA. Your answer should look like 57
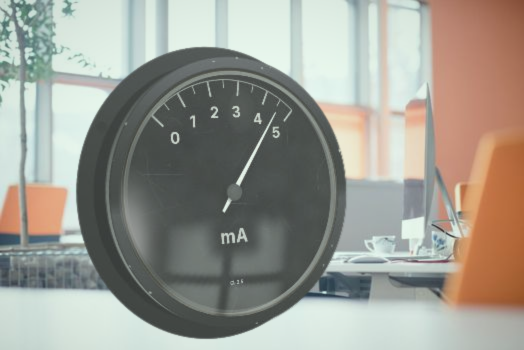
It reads 4.5
